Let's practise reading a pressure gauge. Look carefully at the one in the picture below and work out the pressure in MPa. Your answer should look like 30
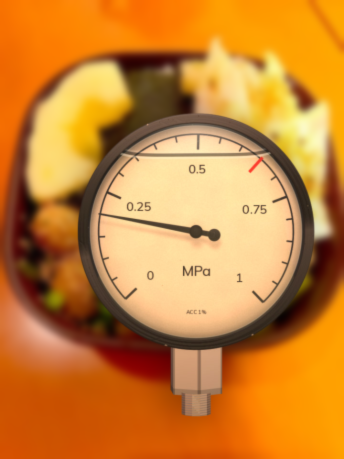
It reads 0.2
